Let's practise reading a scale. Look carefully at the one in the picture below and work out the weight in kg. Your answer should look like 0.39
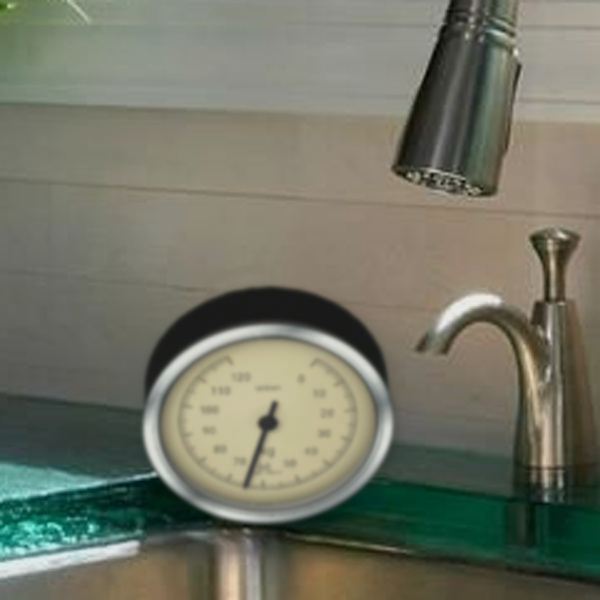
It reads 65
